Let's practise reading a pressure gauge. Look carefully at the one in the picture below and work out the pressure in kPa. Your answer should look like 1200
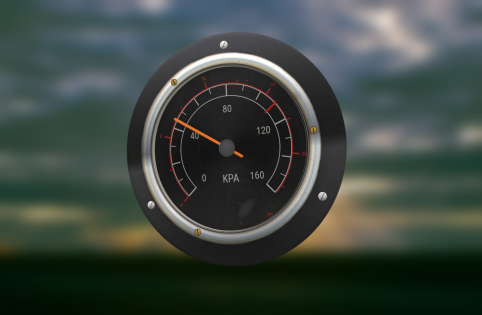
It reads 45
